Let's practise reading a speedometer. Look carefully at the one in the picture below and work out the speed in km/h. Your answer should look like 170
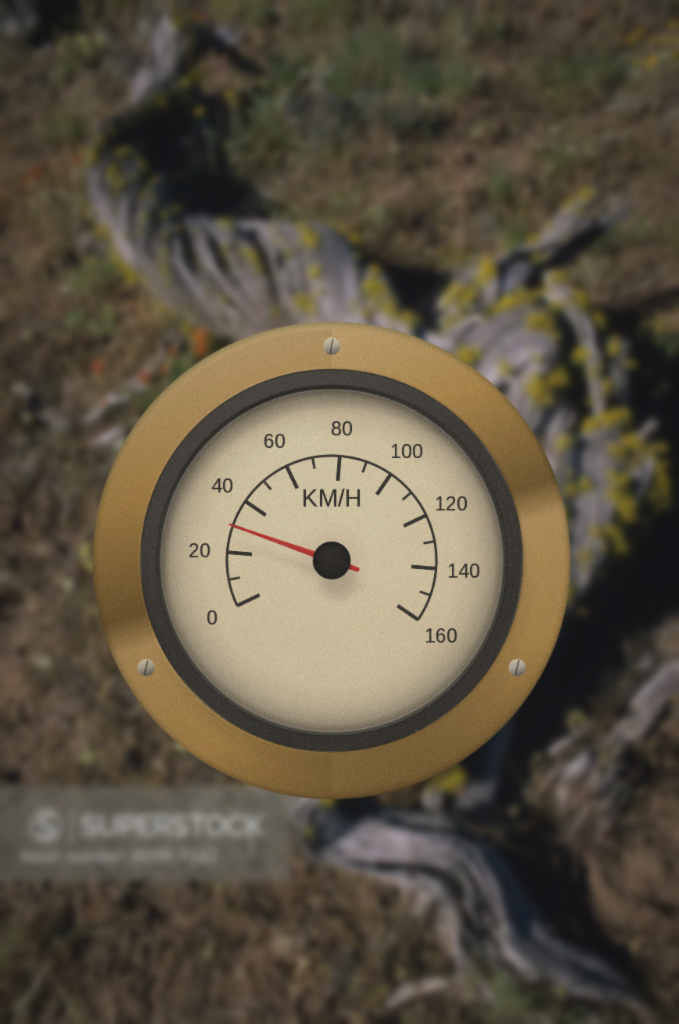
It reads 30
